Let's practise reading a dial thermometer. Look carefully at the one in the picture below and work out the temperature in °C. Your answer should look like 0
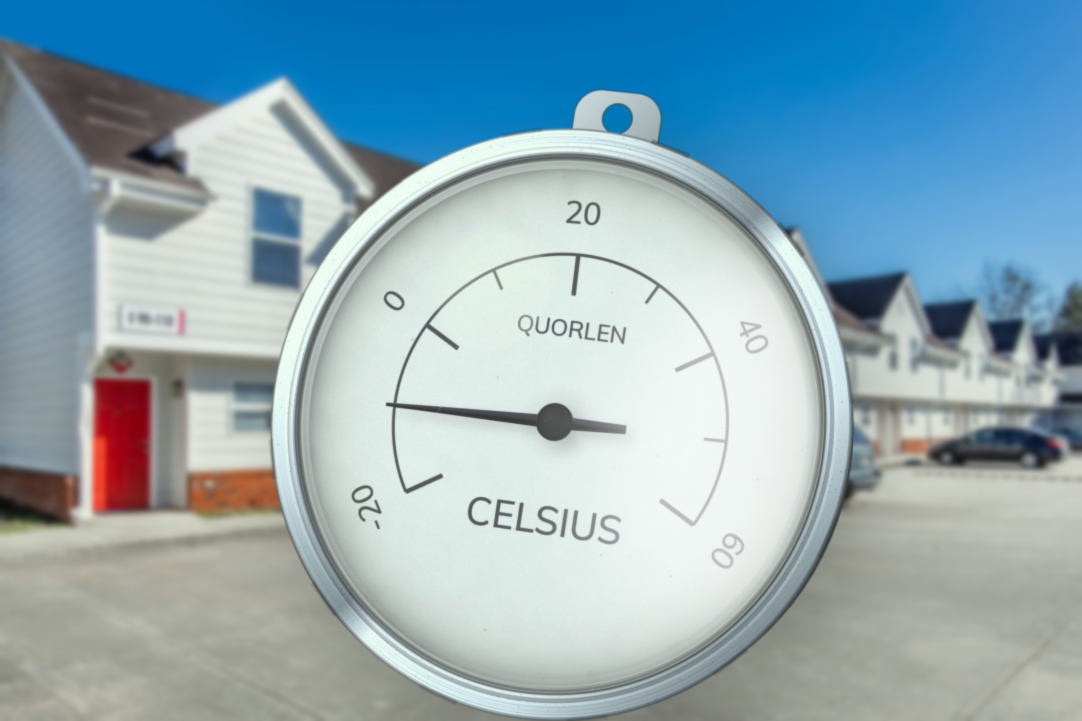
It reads -10
